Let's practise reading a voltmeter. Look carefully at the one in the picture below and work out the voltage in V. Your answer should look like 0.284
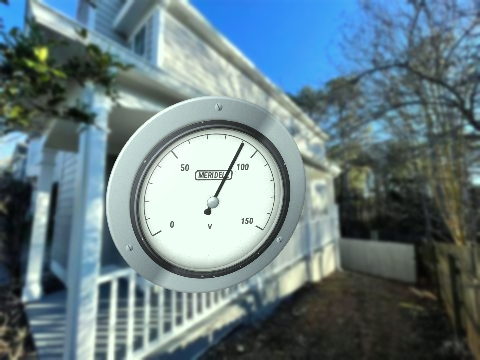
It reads 90
